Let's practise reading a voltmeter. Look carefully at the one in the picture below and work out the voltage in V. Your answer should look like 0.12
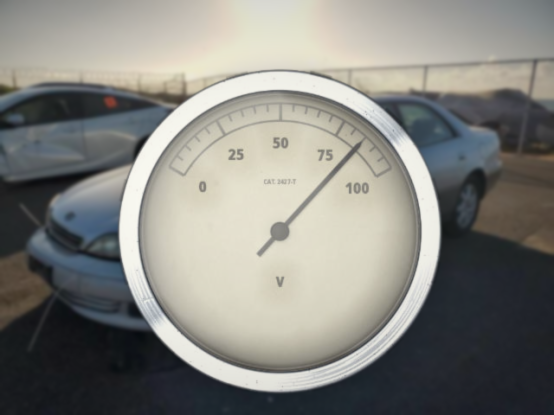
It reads 85
